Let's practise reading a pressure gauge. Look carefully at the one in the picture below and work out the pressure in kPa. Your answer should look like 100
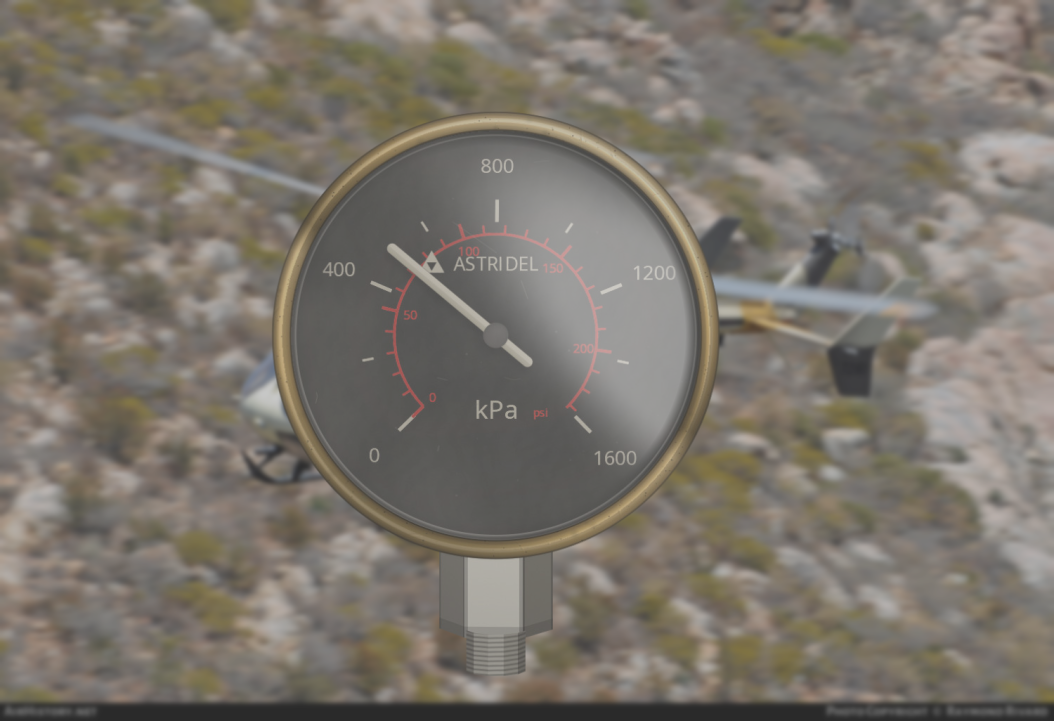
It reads 500
